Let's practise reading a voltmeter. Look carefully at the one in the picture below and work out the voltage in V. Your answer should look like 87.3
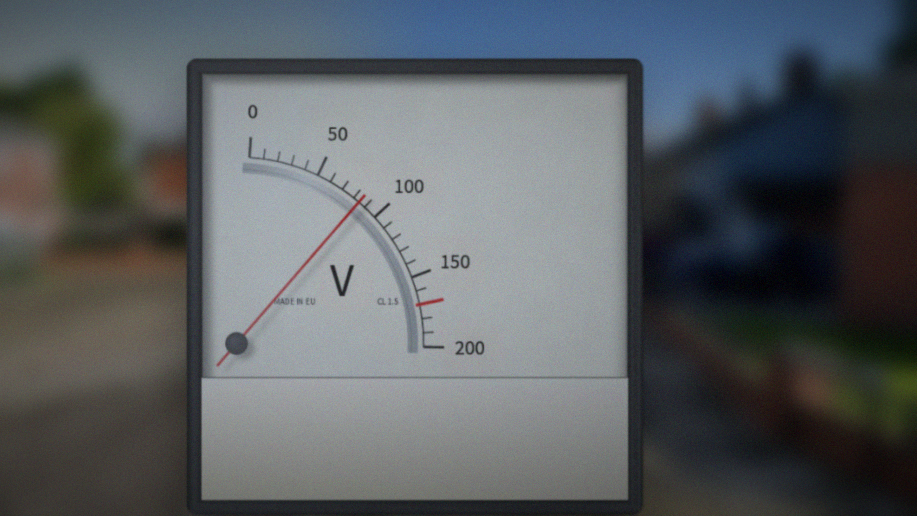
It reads 85
